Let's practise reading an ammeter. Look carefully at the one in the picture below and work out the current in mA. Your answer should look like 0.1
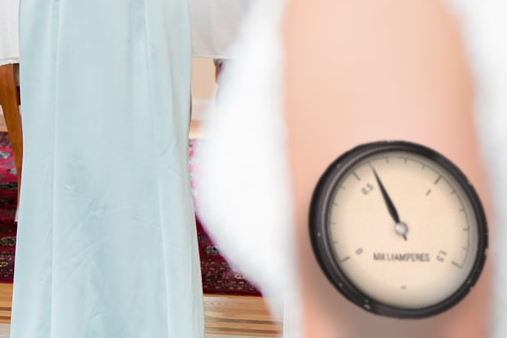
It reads 0.6
